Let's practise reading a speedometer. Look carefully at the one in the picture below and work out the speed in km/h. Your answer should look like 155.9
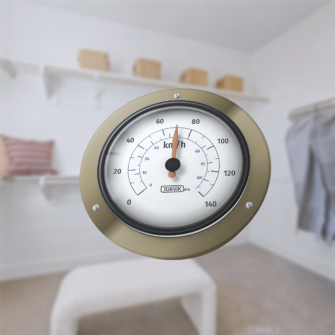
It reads 70
